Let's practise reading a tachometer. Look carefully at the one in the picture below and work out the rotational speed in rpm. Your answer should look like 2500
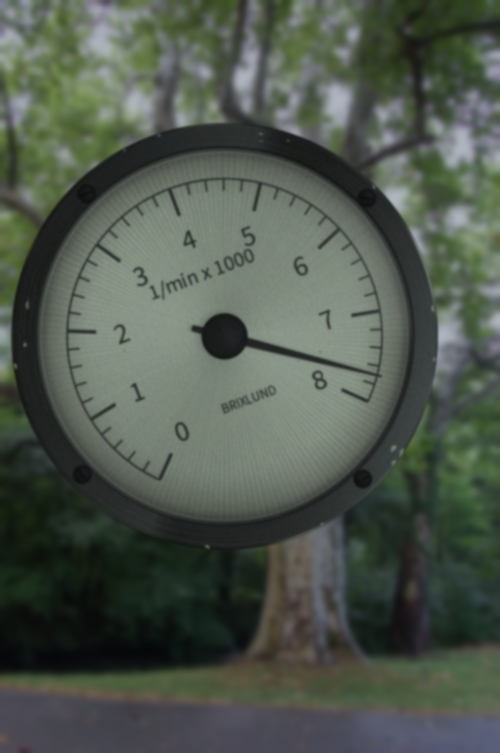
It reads 7700
